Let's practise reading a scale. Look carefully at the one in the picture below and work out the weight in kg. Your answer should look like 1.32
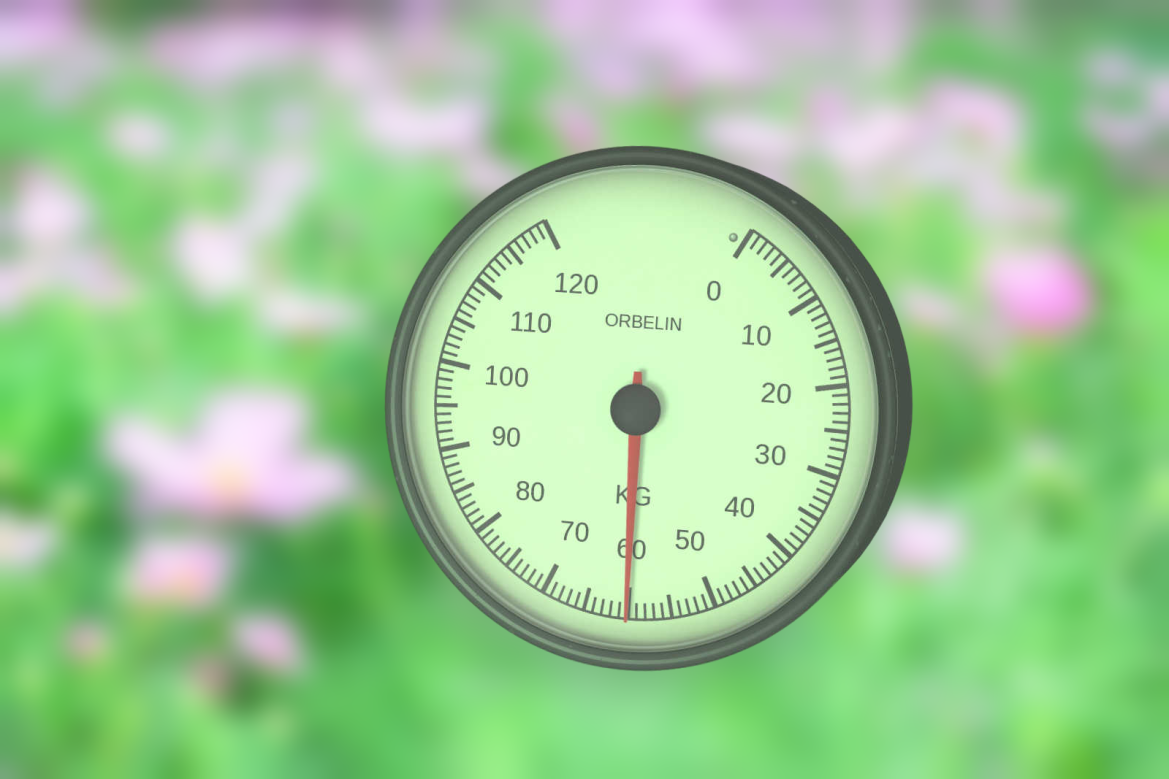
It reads 60
